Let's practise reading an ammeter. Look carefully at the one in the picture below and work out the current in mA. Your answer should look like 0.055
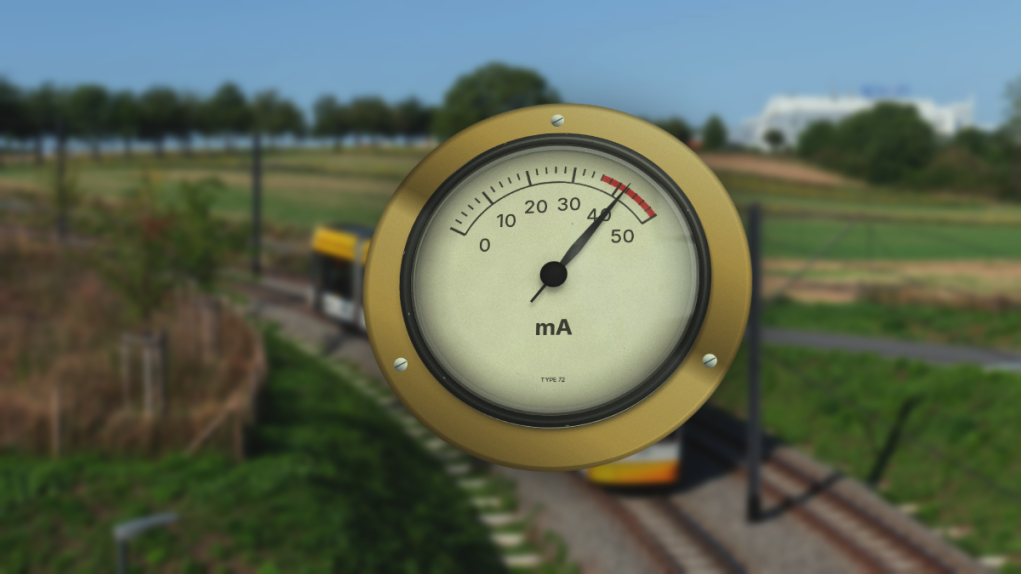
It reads 42
